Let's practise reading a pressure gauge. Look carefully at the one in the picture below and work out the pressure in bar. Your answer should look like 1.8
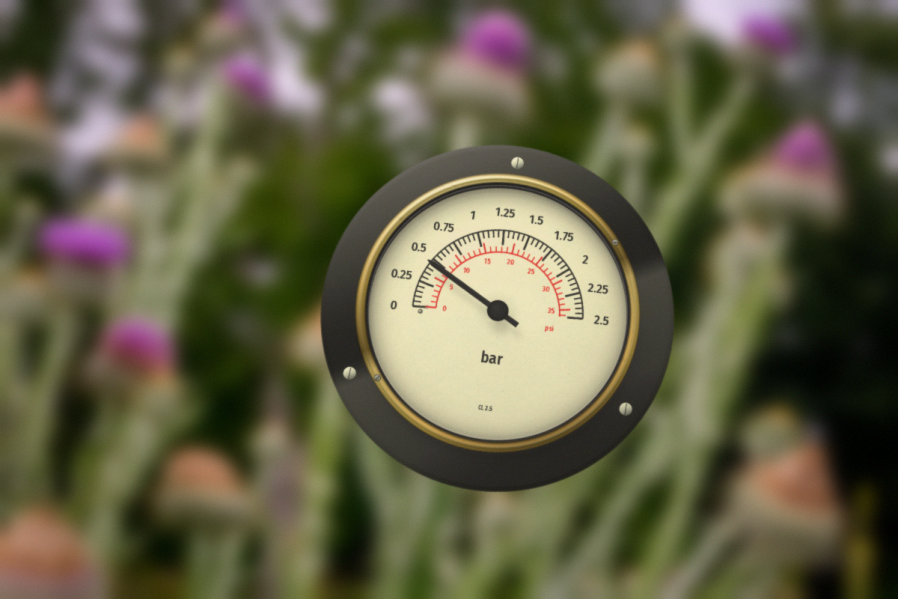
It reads 0.45
